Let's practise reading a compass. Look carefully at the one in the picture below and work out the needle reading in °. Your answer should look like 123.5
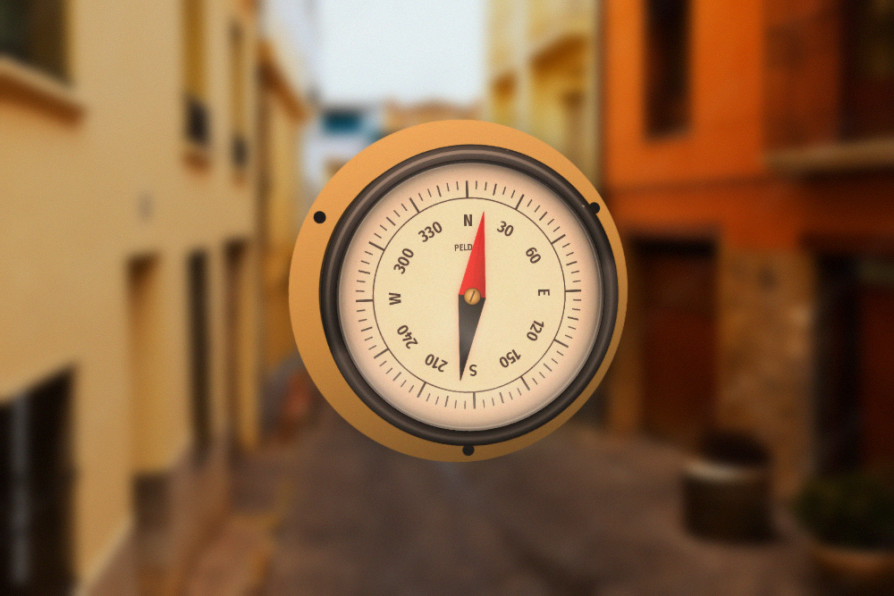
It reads 10
